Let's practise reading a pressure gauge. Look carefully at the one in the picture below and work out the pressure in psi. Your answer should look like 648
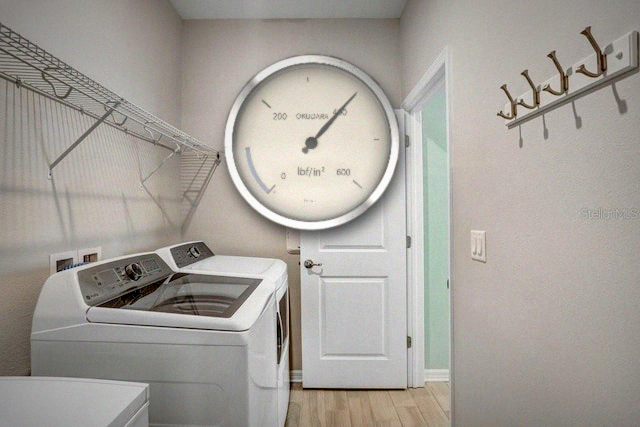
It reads 400
